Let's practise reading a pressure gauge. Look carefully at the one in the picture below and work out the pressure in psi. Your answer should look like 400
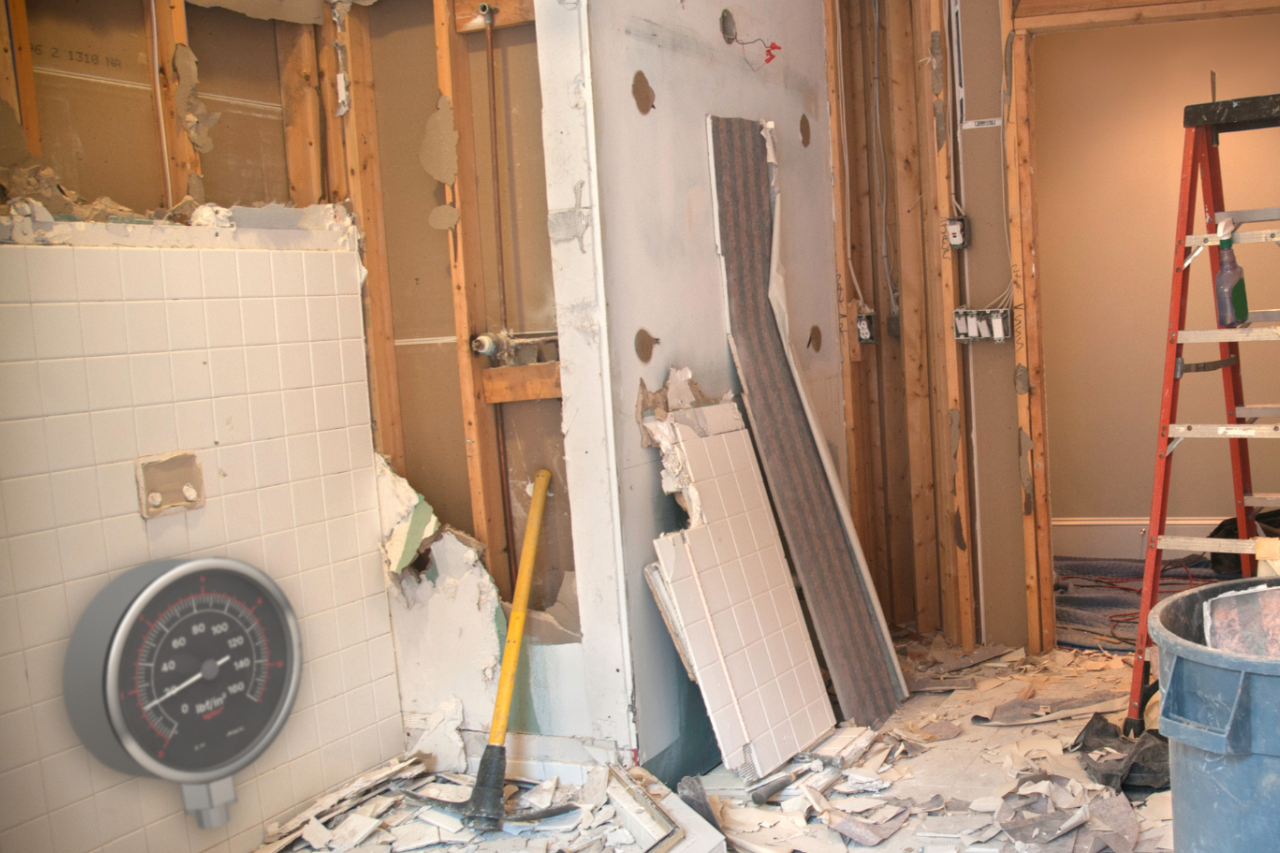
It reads 20
